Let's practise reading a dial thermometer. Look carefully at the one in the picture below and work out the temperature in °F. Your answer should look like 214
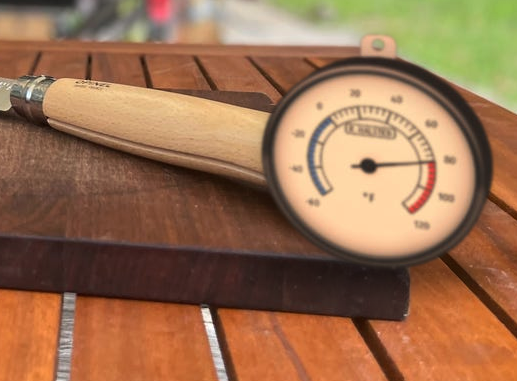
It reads 80
